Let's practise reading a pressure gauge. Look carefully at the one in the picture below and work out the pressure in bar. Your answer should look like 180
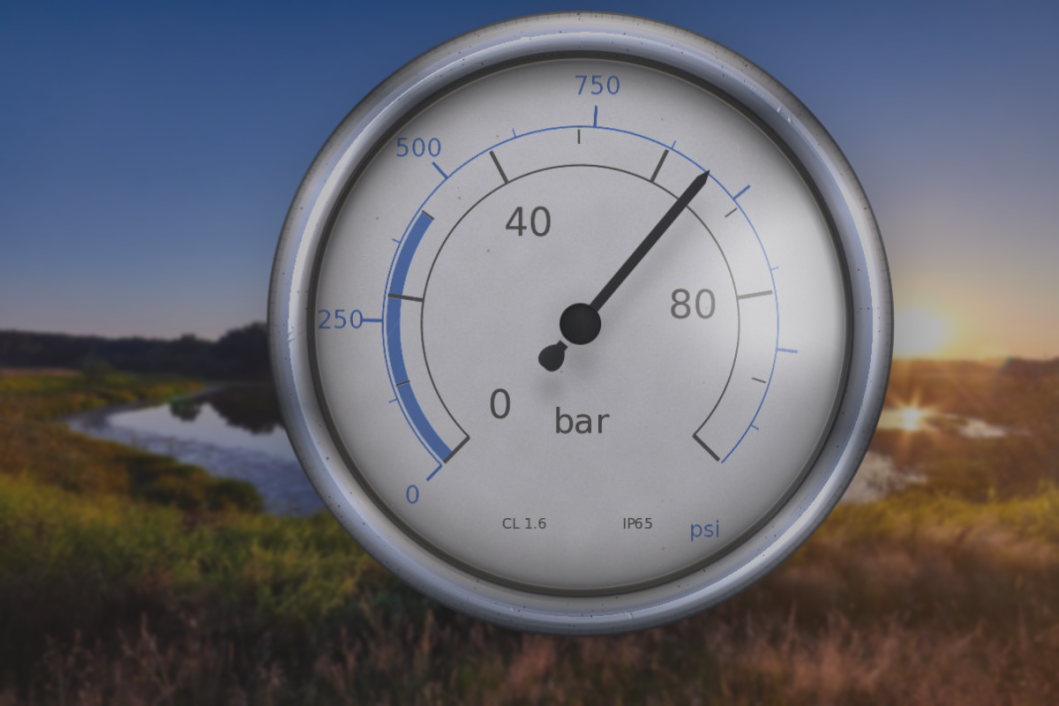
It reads 65
